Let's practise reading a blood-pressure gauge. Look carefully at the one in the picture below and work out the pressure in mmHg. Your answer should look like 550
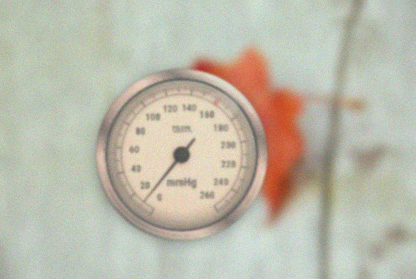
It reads 10
